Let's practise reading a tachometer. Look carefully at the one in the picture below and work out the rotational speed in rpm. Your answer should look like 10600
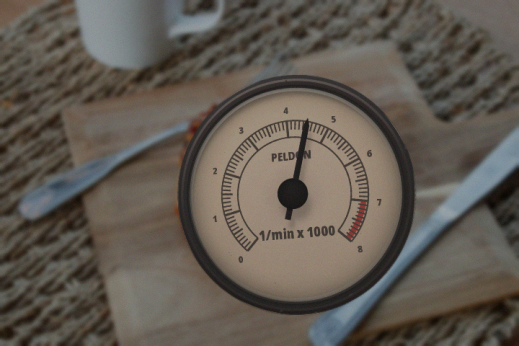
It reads 4500
